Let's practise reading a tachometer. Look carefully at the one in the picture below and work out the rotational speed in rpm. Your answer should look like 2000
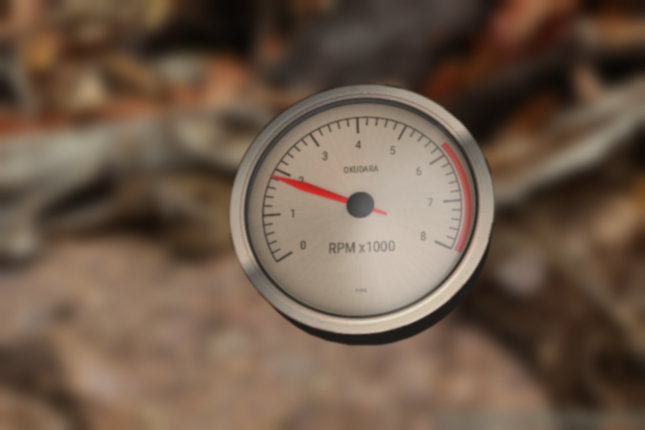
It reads 1800
